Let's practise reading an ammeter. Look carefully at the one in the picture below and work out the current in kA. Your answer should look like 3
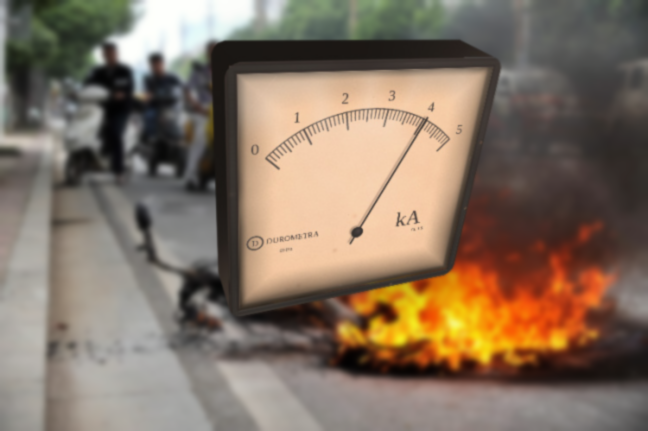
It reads 4
